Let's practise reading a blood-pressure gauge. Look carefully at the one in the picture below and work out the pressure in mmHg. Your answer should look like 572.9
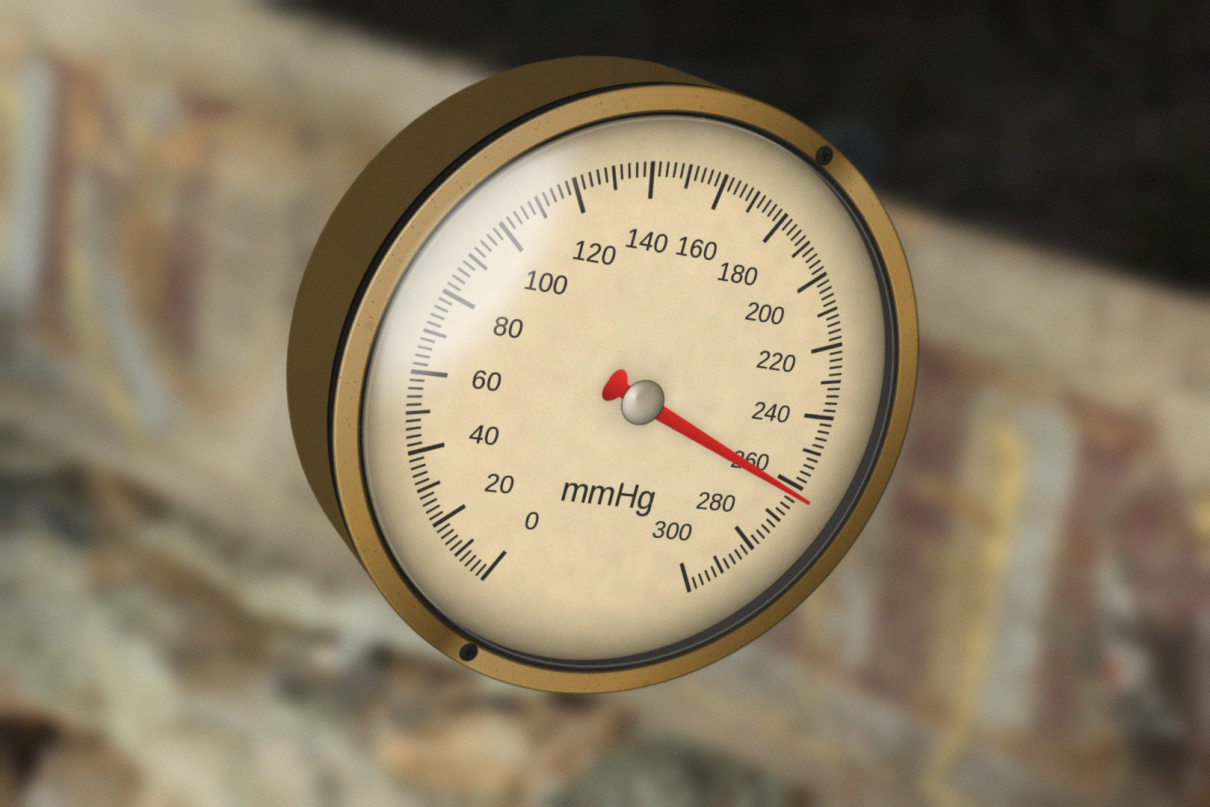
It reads 262
